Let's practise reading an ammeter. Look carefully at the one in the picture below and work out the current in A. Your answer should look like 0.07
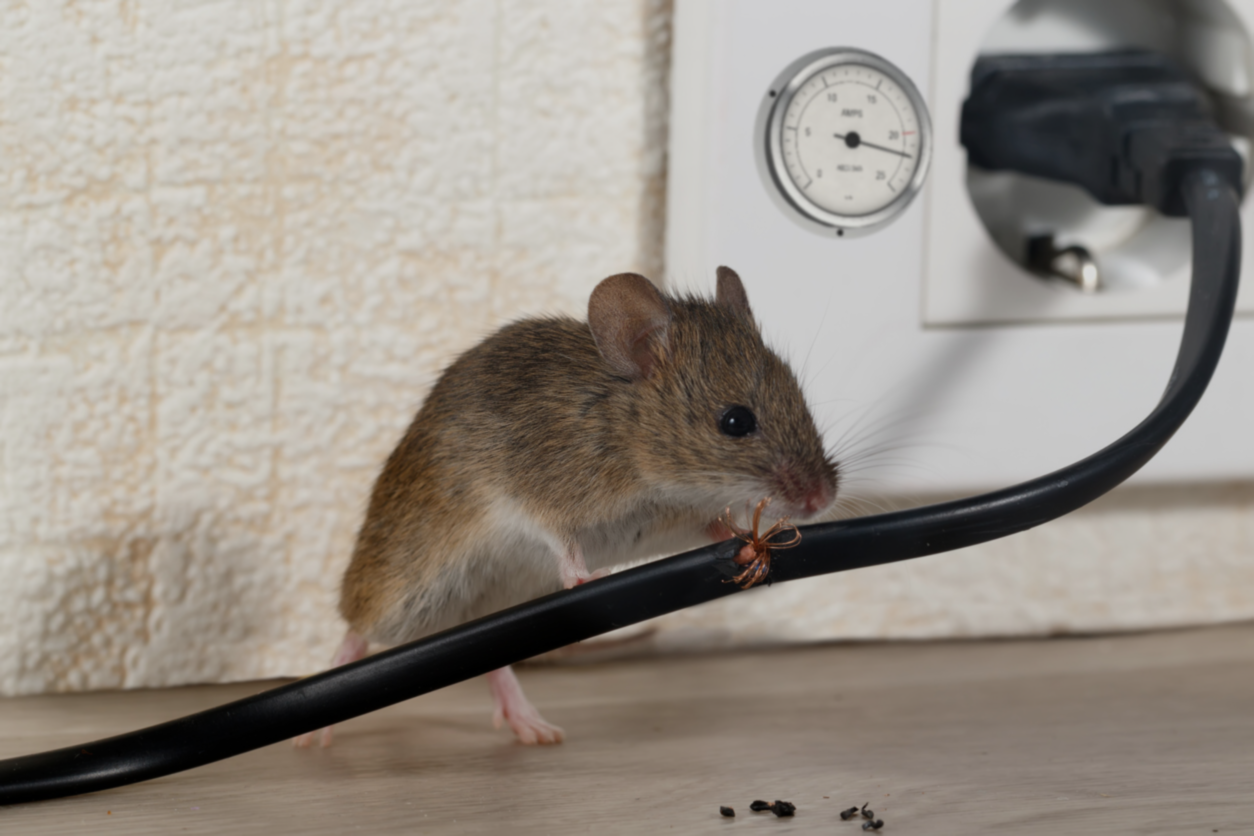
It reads 22
